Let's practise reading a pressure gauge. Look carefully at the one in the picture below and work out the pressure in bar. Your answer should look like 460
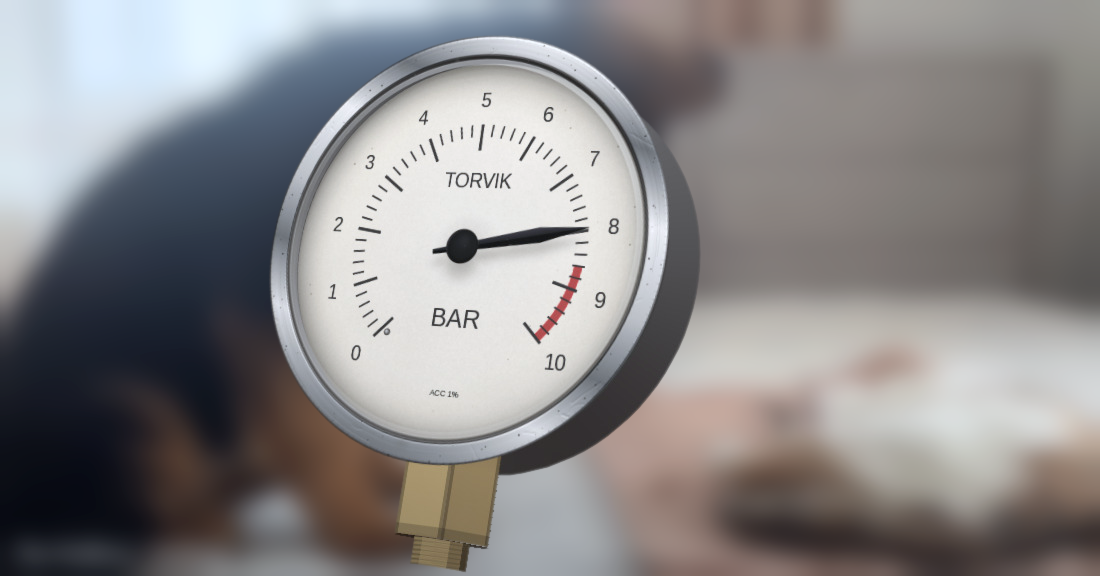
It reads 8
